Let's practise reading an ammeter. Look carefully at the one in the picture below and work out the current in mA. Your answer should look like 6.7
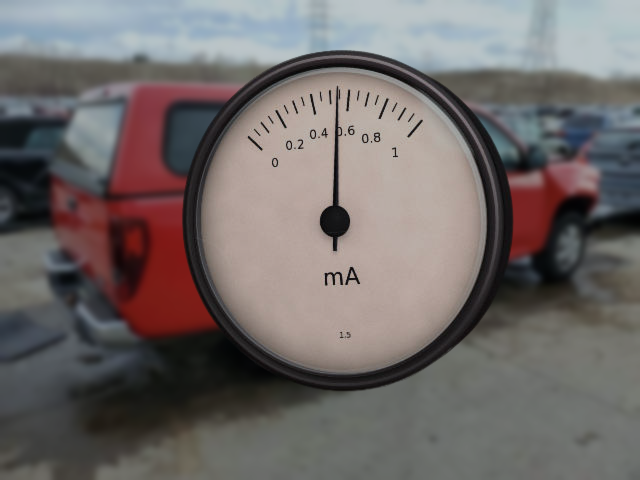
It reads 0.55
